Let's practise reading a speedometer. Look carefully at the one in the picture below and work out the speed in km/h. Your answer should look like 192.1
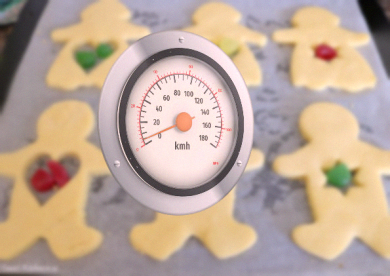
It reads 5
